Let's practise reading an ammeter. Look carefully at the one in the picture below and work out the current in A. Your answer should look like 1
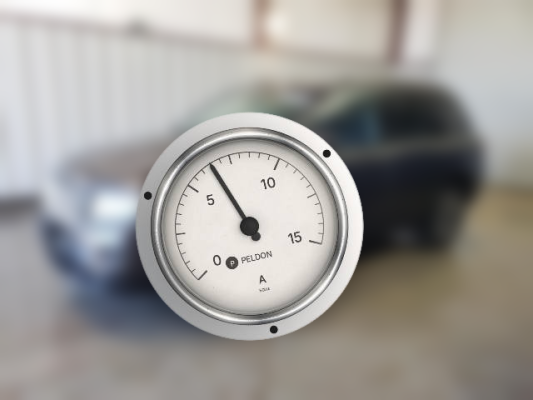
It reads 6.5
